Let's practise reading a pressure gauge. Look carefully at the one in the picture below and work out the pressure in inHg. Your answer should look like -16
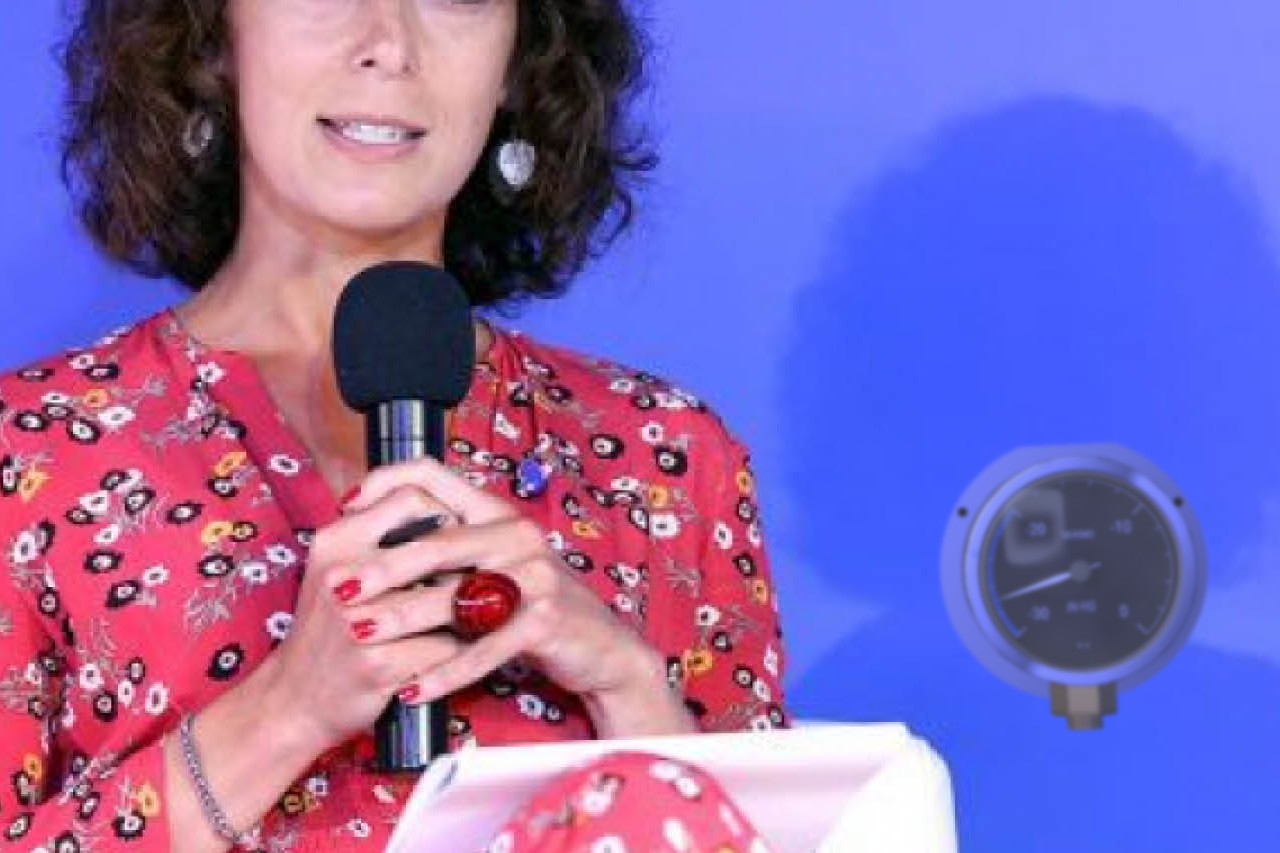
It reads -27
